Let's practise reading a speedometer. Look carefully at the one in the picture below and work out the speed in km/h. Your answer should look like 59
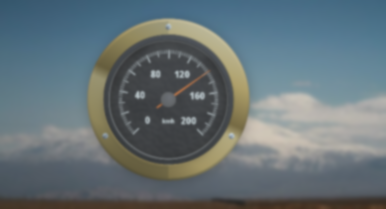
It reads 140
